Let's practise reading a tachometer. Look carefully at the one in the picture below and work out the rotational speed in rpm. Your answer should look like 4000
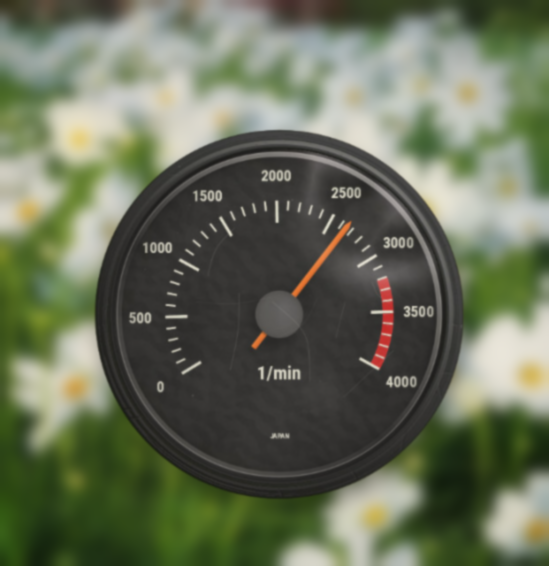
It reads 2650
